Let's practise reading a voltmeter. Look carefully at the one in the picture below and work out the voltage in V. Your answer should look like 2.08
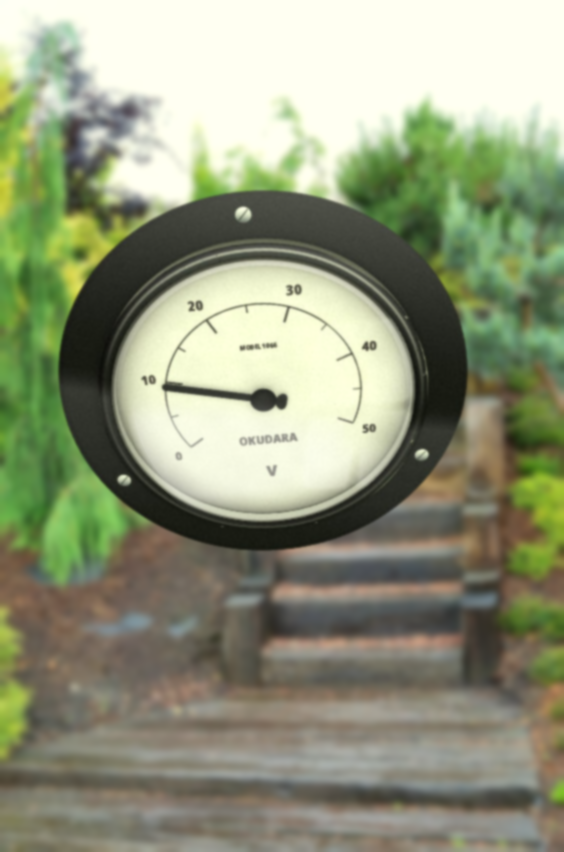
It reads 10
